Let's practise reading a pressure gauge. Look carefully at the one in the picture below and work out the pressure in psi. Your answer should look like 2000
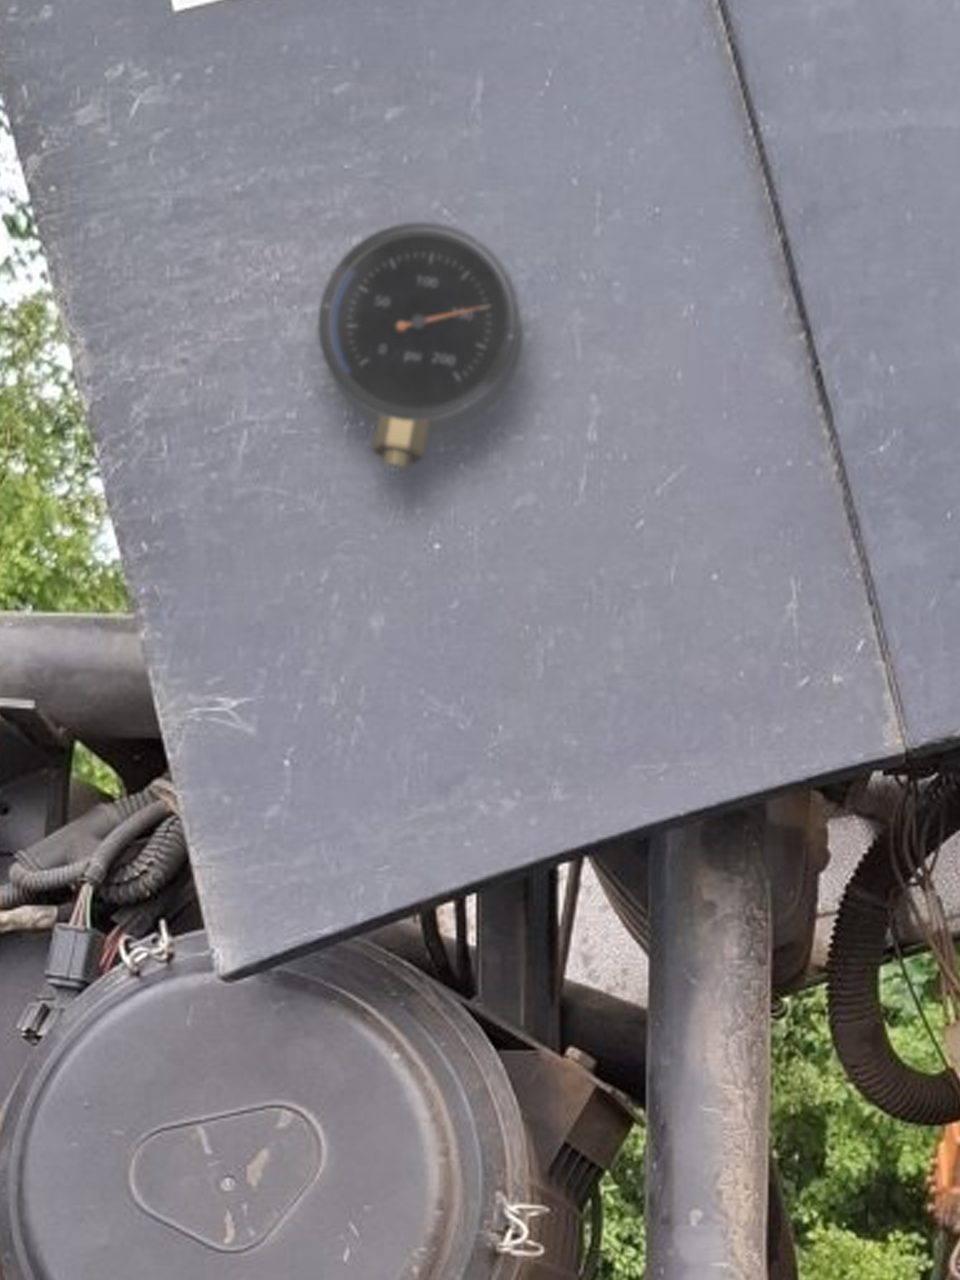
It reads 150
